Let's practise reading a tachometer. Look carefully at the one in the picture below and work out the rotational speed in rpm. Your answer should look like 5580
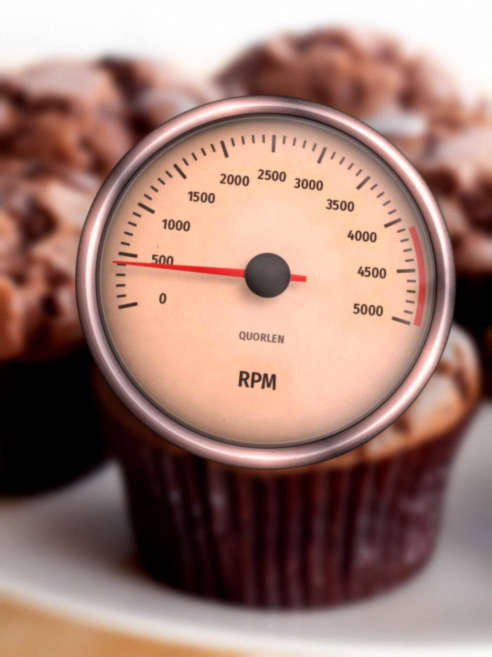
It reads 400
